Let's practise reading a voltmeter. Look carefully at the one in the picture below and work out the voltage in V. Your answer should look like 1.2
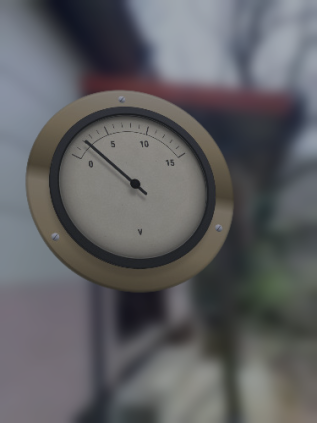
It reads 2
